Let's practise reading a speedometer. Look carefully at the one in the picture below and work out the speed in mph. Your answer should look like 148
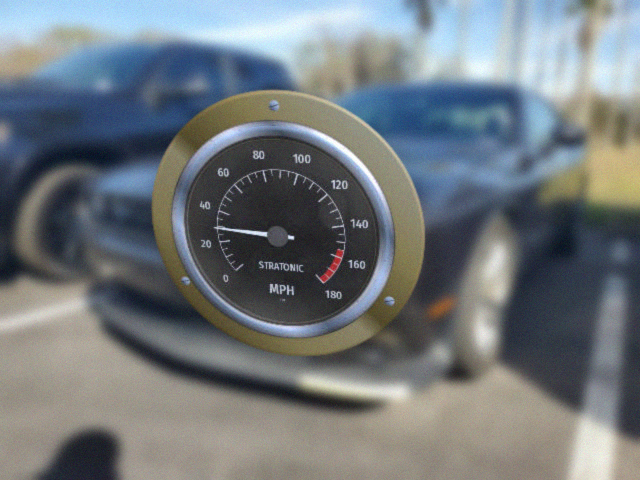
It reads 30
